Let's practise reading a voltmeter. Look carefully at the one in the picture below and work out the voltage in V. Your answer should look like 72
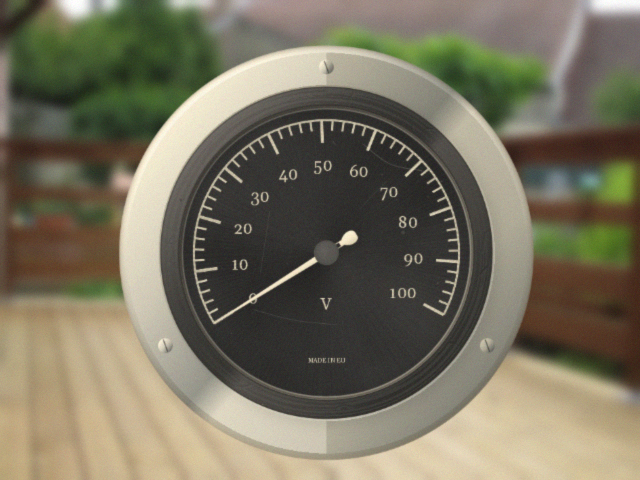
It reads 0
